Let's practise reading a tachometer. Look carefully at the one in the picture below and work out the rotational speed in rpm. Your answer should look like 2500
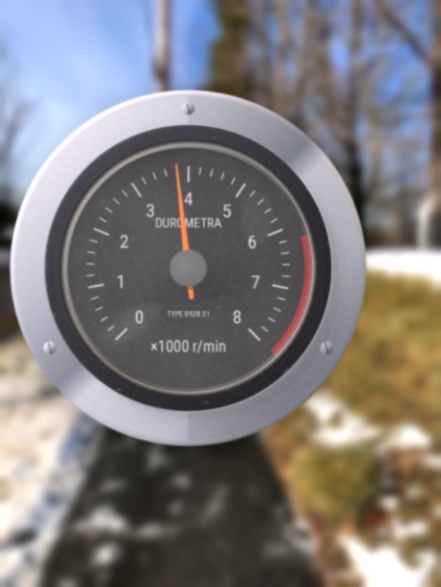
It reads 3800
